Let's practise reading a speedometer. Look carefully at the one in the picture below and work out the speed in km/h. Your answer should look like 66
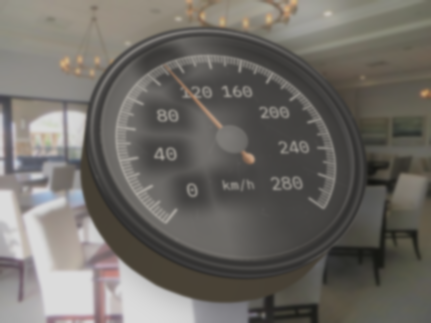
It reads 110
